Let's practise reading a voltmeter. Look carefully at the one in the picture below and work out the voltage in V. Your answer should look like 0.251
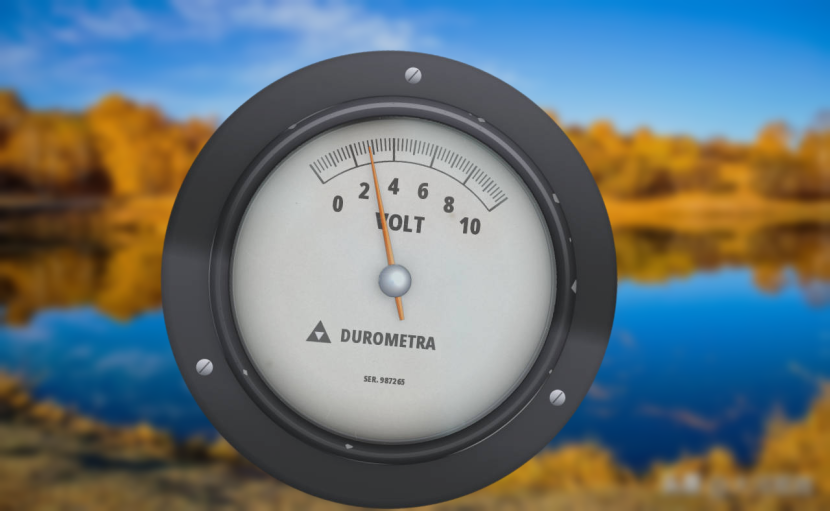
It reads 2.8
